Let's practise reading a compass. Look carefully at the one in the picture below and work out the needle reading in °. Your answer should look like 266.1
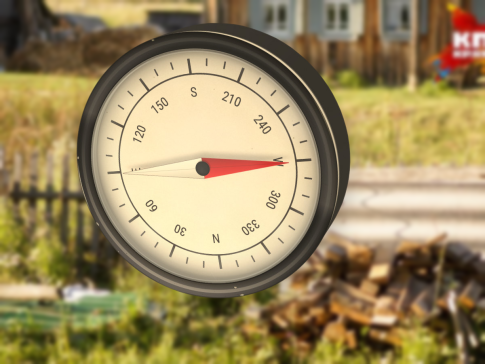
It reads 270
